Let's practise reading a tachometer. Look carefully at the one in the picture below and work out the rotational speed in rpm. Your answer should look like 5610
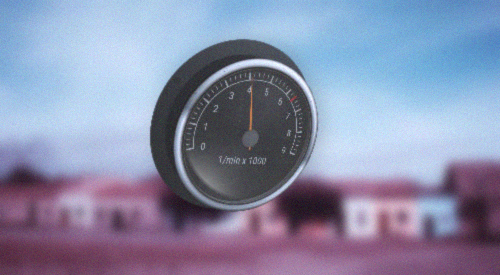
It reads 4000
